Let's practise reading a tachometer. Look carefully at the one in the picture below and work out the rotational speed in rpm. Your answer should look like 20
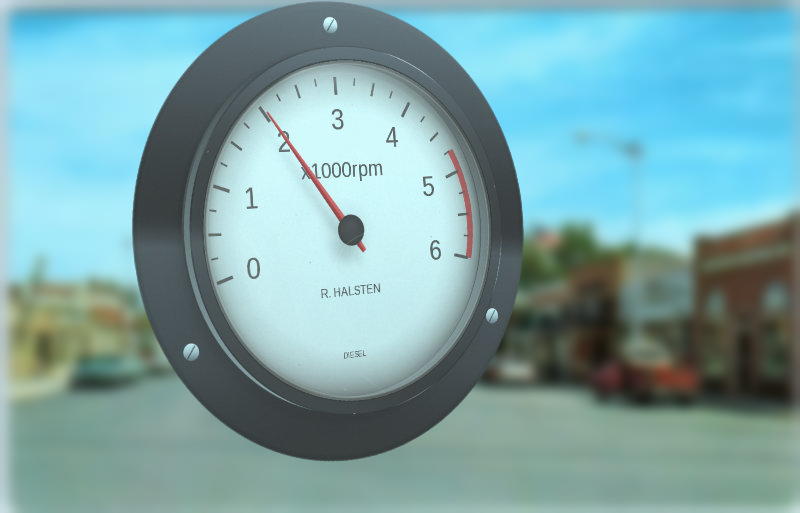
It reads 2000
